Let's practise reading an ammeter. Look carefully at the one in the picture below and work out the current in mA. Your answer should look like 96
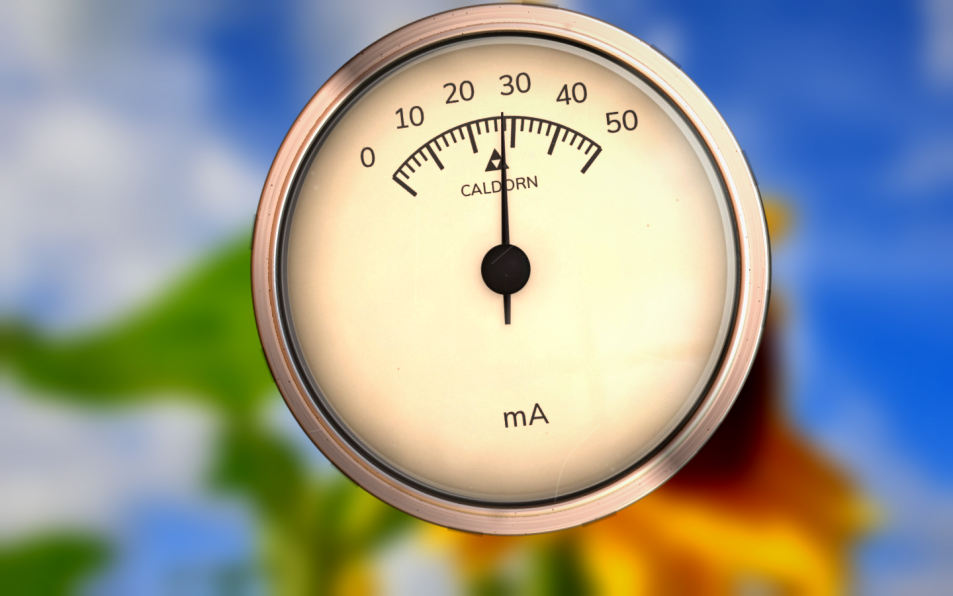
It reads 28
